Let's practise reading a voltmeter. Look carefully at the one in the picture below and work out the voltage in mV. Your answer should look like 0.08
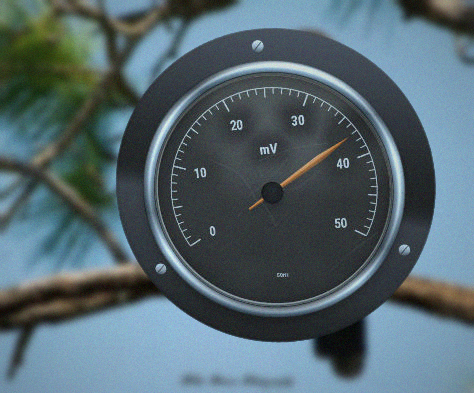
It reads 37
